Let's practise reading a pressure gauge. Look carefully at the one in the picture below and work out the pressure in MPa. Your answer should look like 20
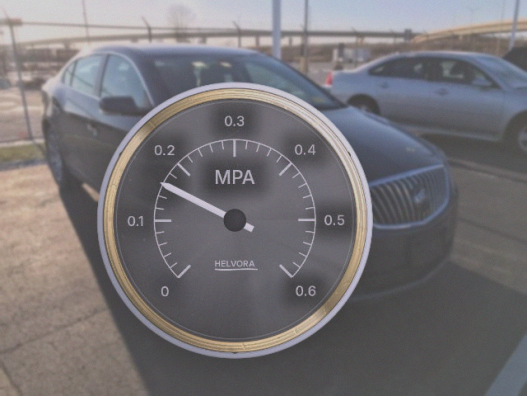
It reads 0.16
